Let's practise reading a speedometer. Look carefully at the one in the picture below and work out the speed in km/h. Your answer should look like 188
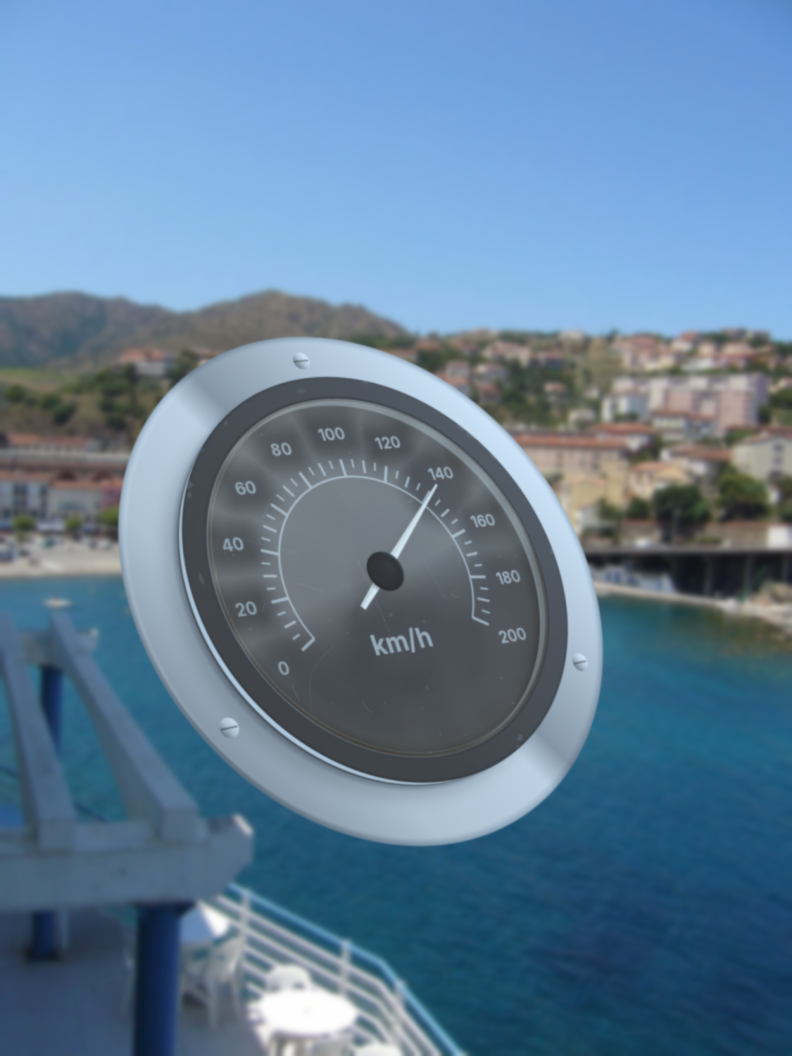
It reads 140
